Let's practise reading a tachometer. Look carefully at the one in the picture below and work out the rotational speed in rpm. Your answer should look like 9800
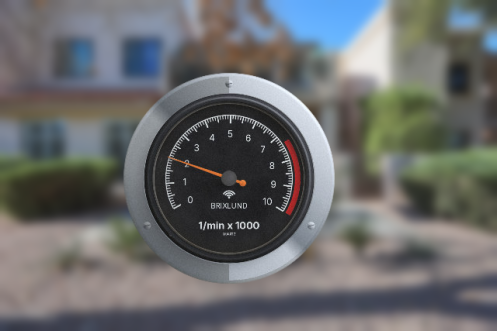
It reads 2000
